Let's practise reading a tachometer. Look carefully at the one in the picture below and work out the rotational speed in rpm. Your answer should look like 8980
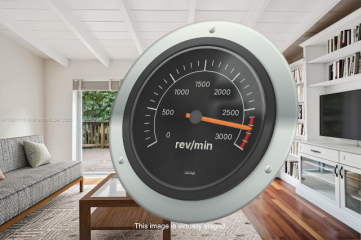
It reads 2750
